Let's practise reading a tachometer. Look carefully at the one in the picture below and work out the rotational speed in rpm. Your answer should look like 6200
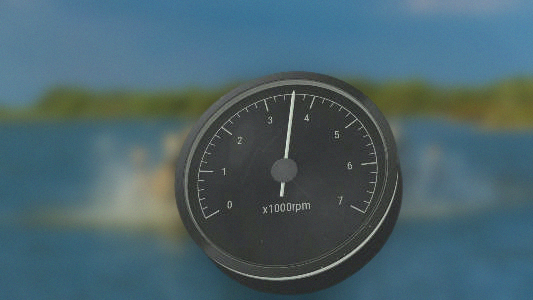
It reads 3600
